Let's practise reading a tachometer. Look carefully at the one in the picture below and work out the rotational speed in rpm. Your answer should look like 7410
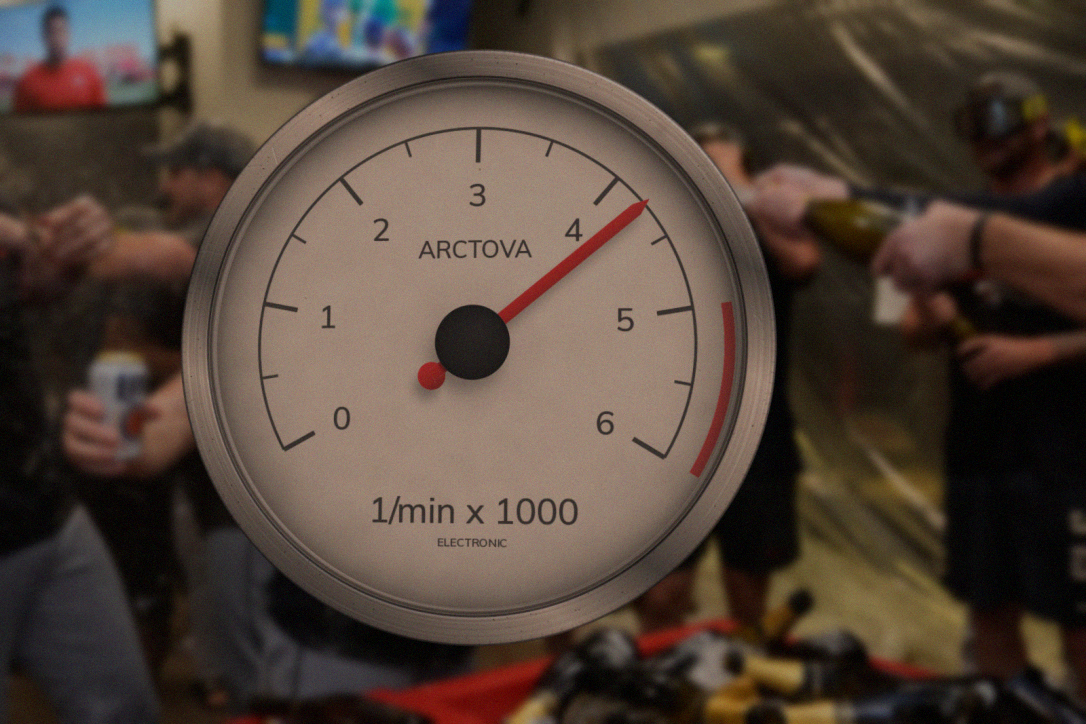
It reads 4250
